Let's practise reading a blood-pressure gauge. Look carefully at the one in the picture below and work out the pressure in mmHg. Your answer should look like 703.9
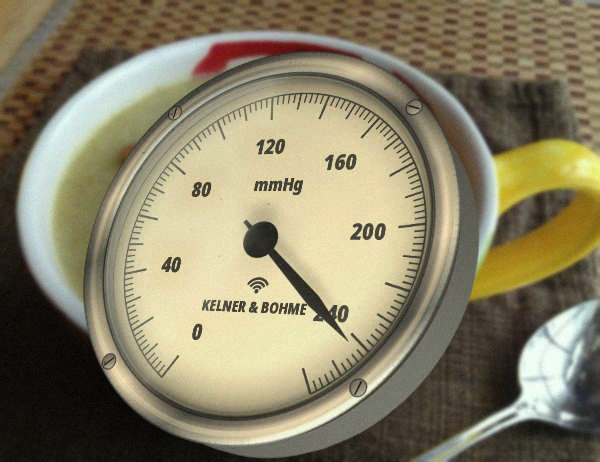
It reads 242
